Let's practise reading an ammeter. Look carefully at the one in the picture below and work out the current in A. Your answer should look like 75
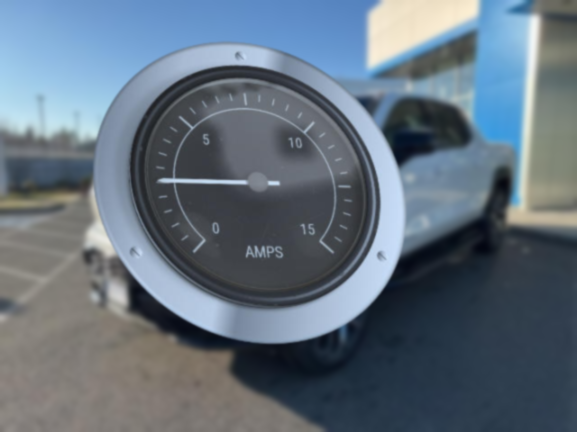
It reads 2.5
